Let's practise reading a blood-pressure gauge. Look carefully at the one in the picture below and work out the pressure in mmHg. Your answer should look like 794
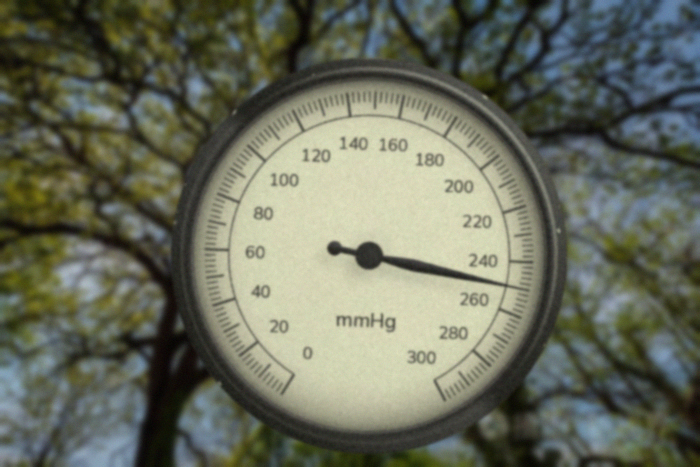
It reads 250
